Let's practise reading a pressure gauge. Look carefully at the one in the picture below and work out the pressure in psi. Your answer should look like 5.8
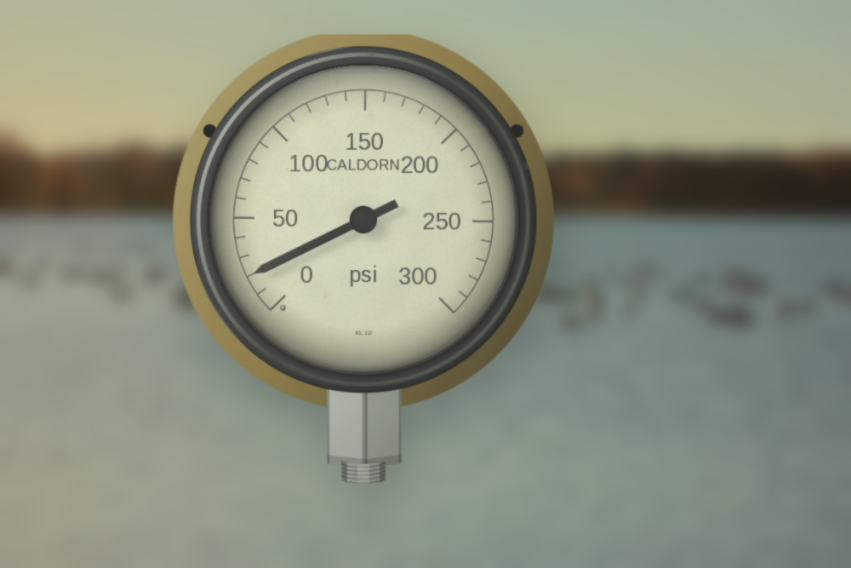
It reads 20
